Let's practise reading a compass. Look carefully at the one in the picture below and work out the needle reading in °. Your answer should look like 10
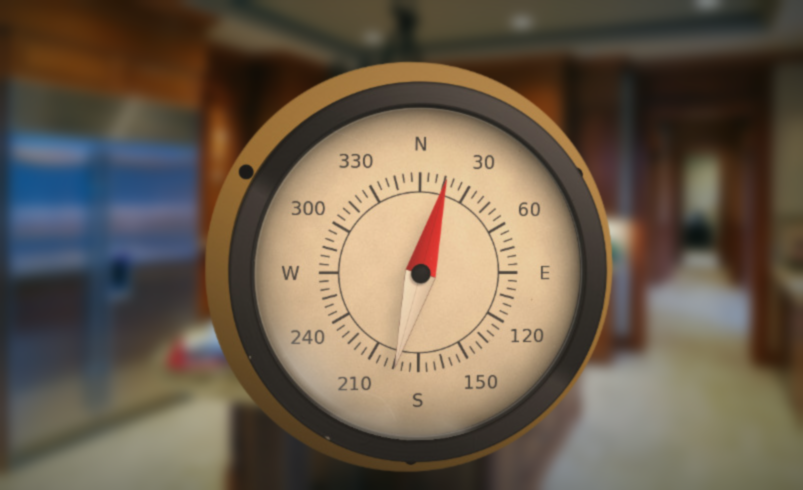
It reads 15
